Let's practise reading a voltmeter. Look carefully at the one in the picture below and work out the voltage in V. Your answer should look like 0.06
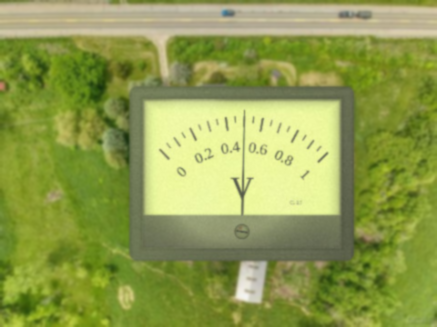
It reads 0.5
